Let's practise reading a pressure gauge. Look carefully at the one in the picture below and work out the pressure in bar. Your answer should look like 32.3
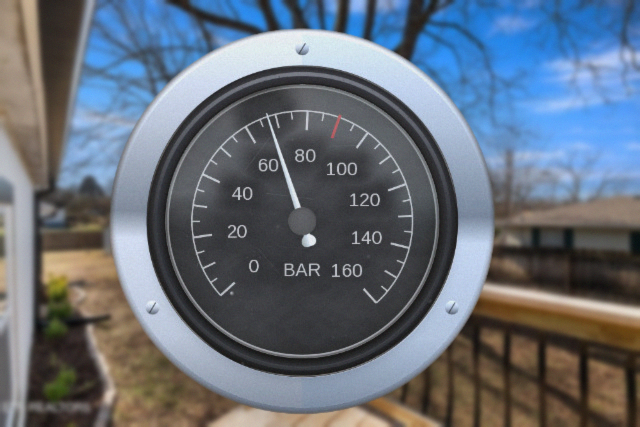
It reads 67.5
